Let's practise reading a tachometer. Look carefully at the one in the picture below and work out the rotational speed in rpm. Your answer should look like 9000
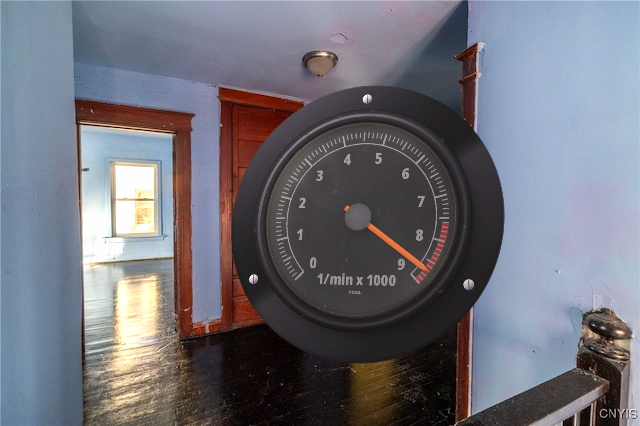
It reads 8700
